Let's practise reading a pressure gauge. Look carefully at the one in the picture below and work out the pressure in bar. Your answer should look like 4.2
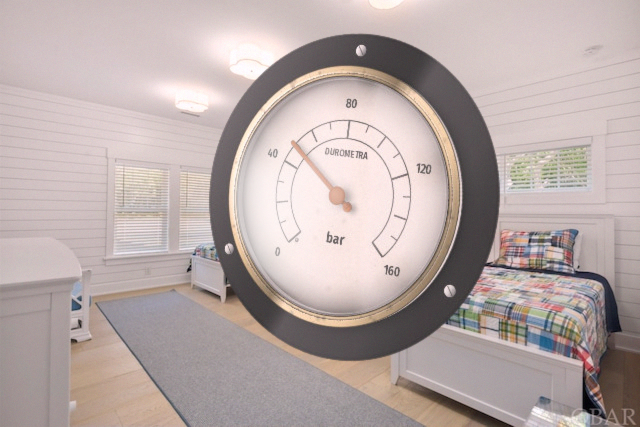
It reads 50
